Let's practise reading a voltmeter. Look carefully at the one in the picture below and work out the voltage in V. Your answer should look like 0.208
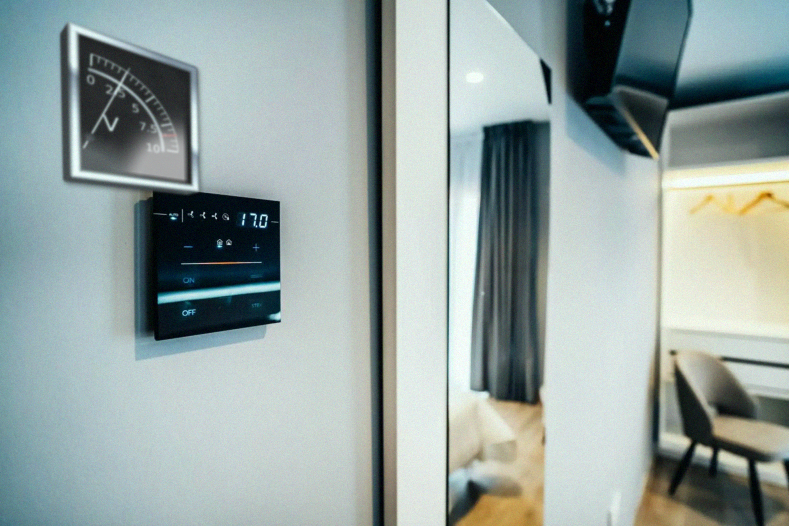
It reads 2.5
